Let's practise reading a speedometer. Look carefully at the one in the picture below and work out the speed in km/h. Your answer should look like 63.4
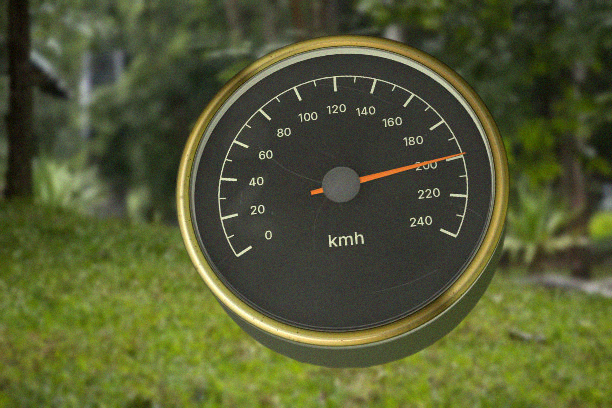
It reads 200
